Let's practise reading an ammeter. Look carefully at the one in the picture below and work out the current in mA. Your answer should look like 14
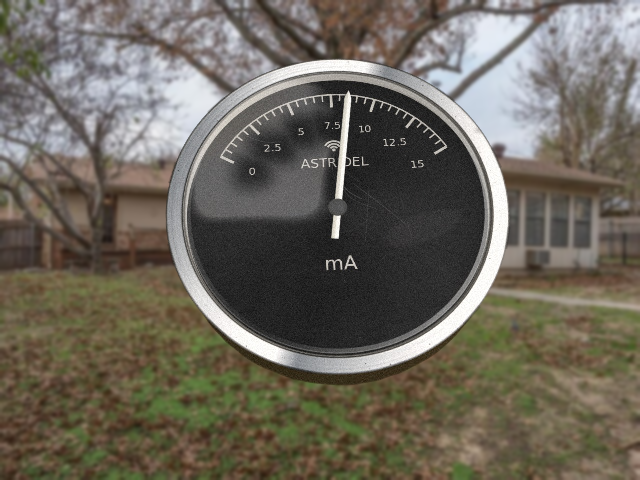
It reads 8.5
